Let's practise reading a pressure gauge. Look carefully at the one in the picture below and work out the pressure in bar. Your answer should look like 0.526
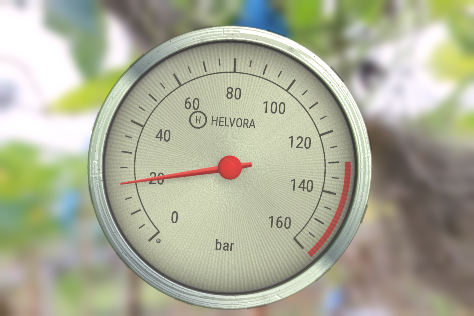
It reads 20
